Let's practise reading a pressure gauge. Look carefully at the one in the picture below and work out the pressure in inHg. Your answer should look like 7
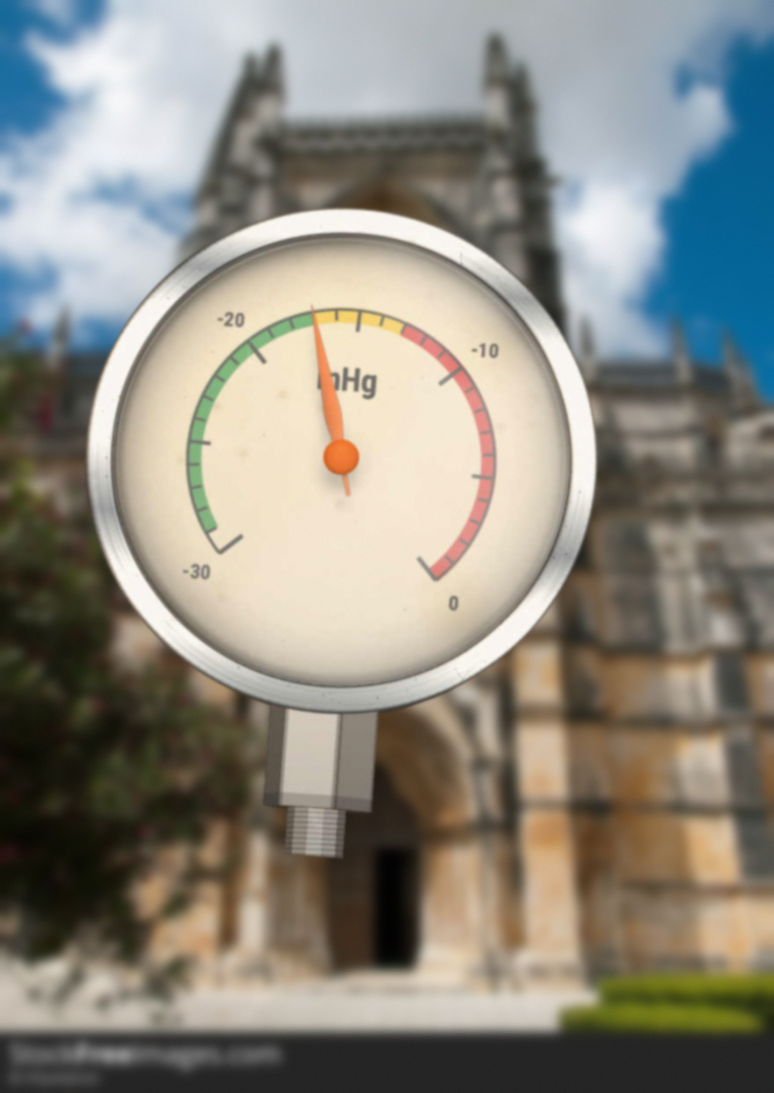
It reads -17
